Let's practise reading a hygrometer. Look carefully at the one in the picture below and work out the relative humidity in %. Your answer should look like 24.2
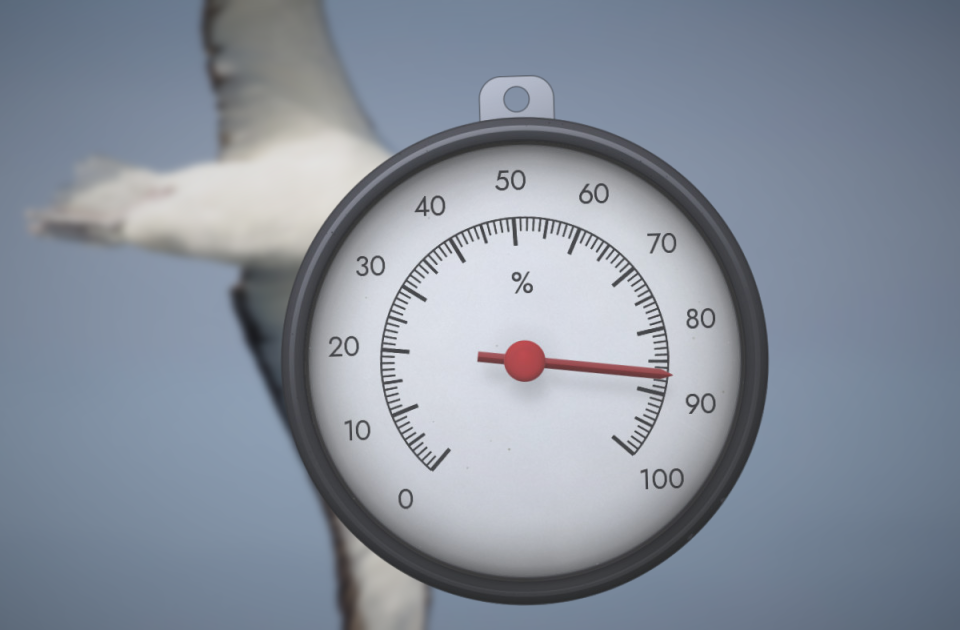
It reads 87
